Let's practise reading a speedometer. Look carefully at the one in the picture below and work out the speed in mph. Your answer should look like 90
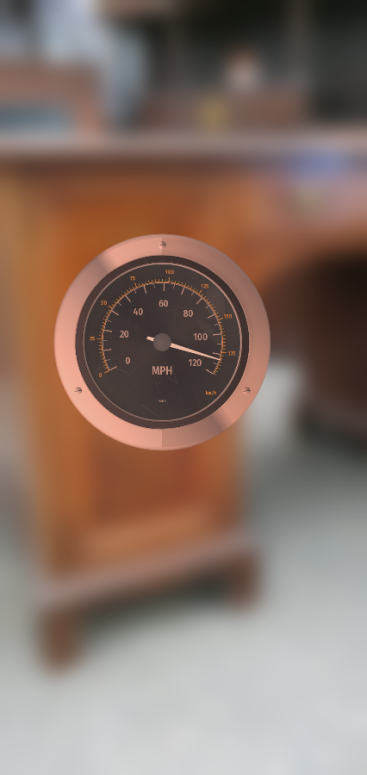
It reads 112.5
